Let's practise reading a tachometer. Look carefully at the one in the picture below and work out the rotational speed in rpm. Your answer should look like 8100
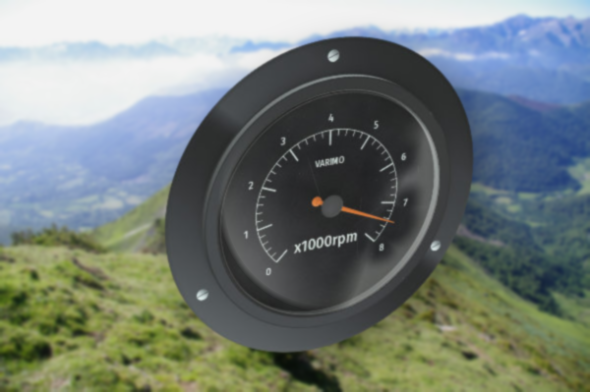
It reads 7400
